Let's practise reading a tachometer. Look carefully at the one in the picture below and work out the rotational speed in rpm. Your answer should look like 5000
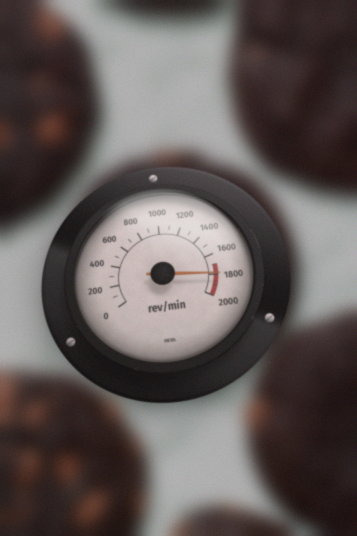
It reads 1800
